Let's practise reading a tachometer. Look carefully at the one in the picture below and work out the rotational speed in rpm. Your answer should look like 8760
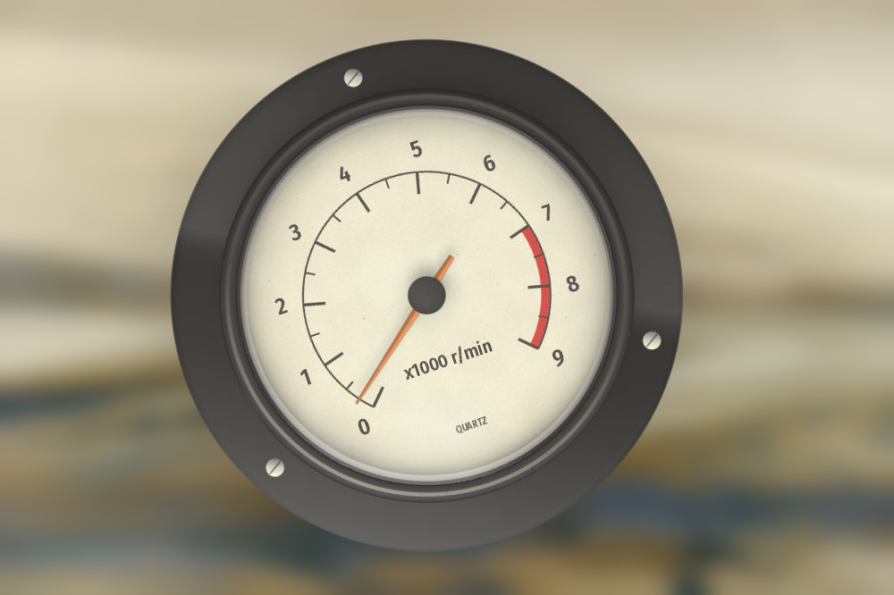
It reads 250
